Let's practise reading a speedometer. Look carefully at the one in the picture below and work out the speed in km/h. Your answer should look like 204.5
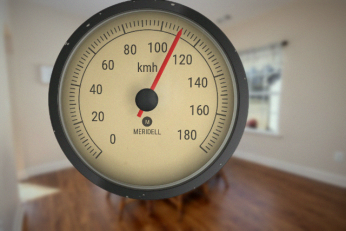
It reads 110
